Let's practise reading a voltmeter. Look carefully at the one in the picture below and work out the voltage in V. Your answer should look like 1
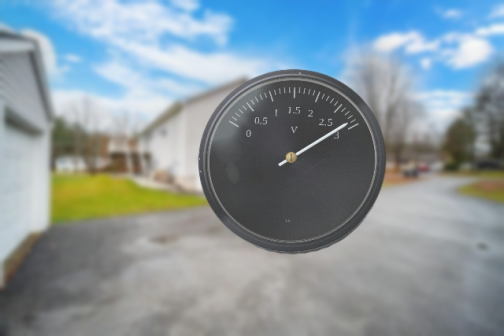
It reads 2.9
